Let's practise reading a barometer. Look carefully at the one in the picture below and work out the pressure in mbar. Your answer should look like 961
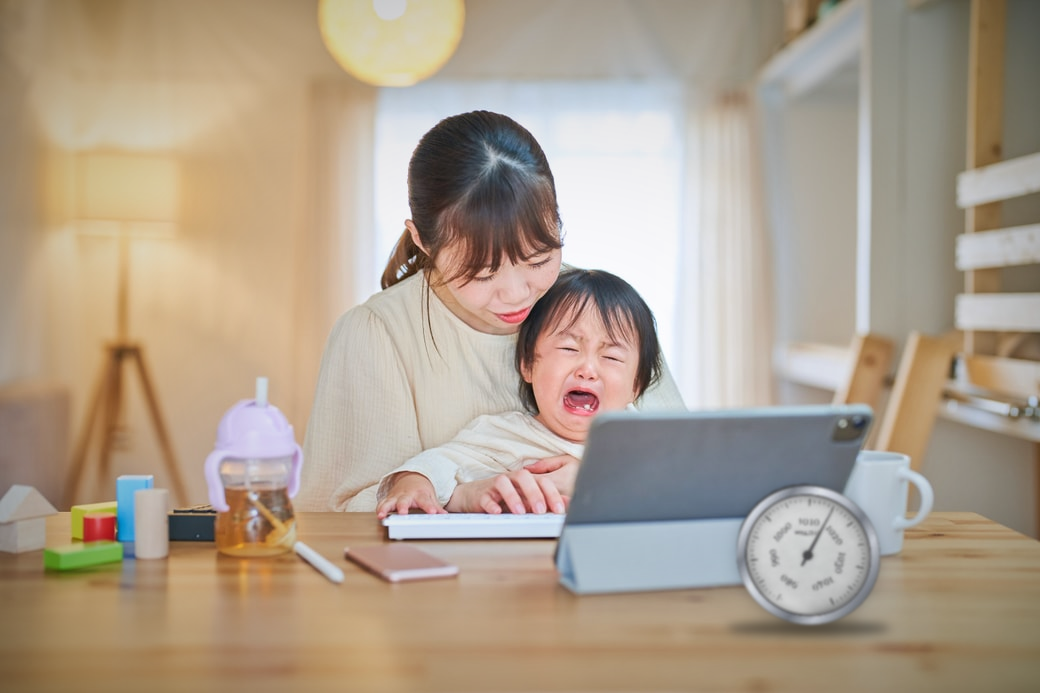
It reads 1015
